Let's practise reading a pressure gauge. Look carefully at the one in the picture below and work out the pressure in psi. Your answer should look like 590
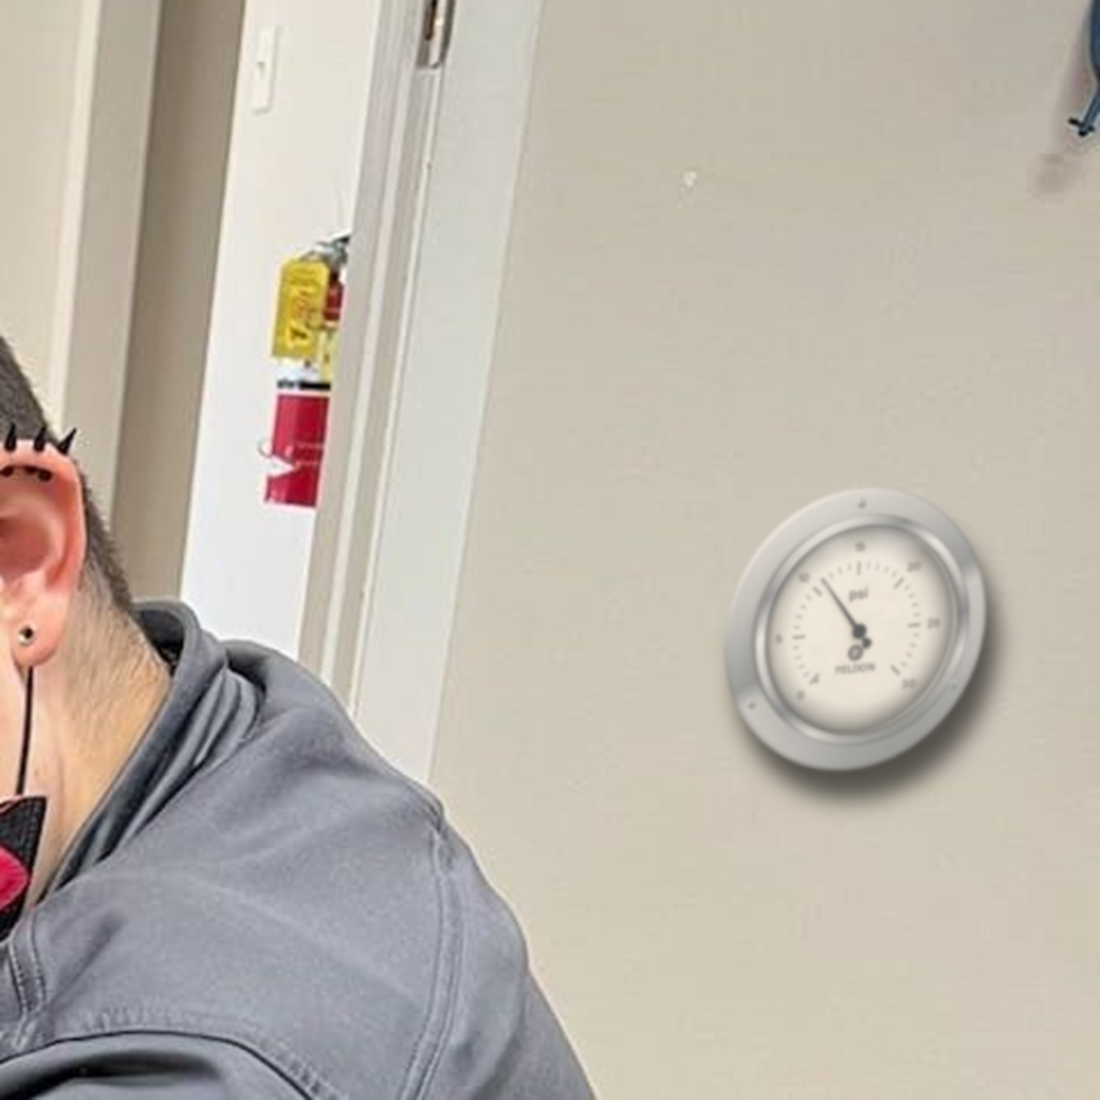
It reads 11
